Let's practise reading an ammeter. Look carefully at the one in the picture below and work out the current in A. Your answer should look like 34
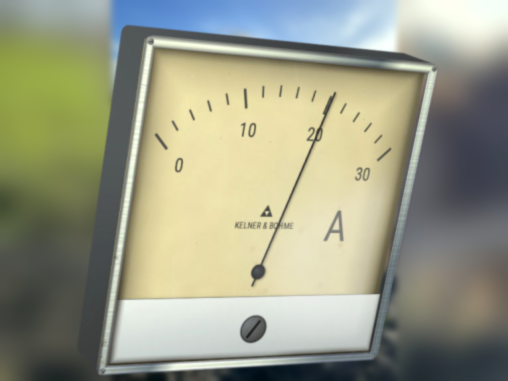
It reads 20
